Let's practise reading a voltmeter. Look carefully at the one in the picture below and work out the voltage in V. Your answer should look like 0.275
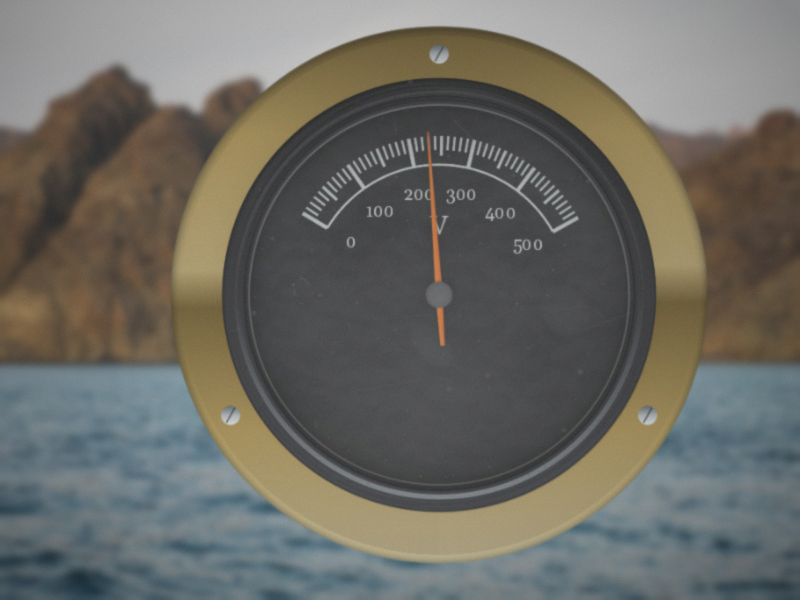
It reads 230
